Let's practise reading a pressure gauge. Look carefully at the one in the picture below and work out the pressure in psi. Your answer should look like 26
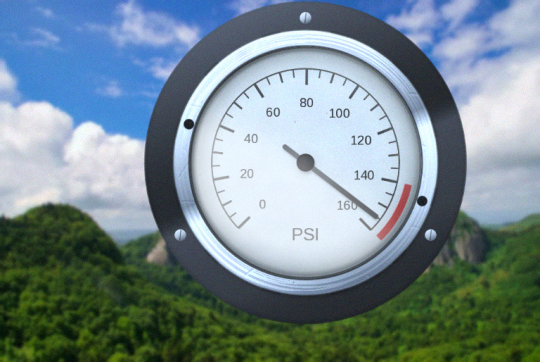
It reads 155
